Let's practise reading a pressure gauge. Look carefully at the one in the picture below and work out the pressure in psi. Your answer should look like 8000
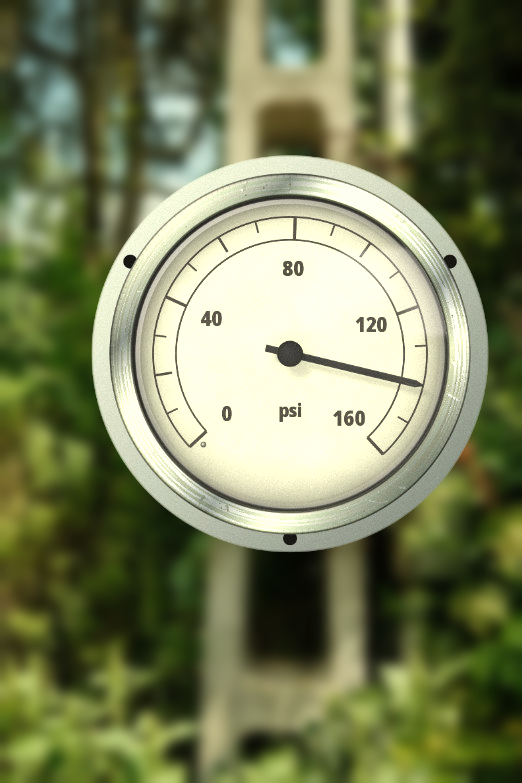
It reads 140
